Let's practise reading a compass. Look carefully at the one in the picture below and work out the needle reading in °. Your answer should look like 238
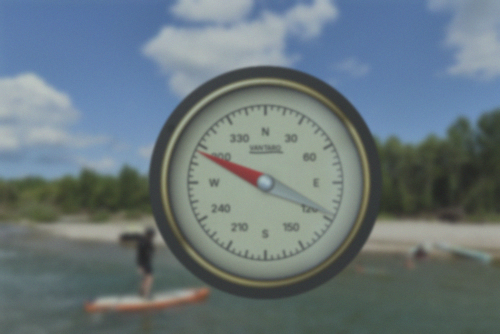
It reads 295
